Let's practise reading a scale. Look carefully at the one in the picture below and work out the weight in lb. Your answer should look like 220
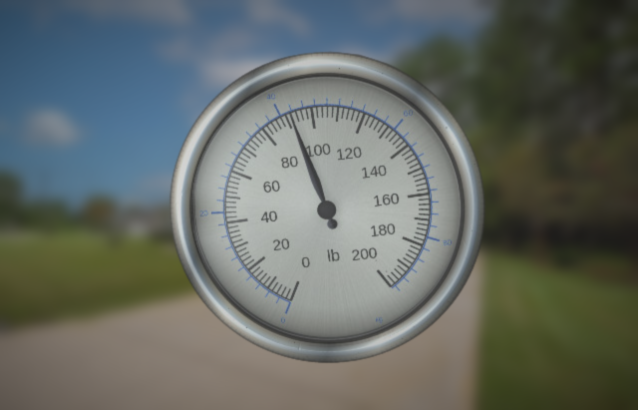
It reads 92
